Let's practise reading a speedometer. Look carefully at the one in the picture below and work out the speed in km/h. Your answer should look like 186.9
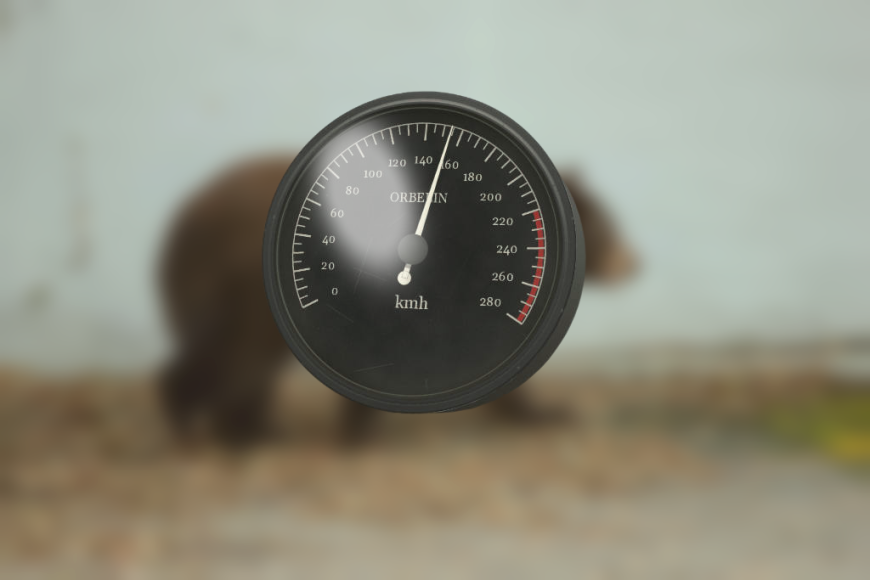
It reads 155
